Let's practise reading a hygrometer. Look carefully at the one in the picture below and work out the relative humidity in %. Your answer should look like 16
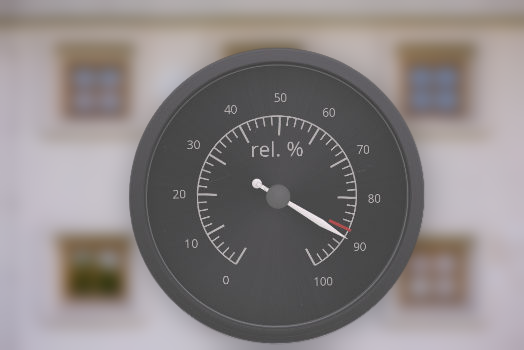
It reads 90
